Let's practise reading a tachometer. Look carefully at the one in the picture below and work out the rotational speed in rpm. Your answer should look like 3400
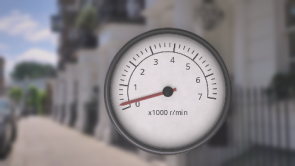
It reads 200
